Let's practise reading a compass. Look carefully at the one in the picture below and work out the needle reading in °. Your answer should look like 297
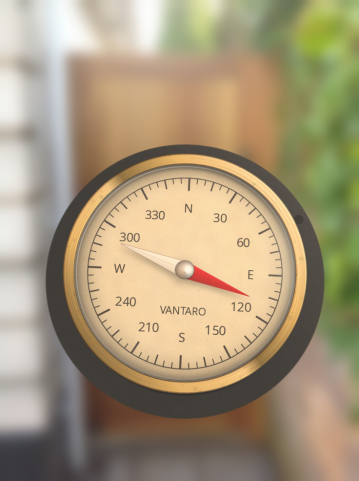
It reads 110
